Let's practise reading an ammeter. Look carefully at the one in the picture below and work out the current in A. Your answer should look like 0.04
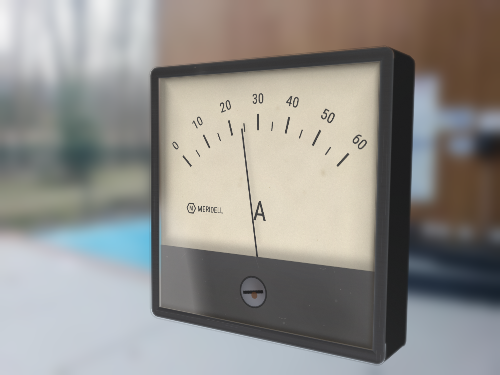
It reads 25
